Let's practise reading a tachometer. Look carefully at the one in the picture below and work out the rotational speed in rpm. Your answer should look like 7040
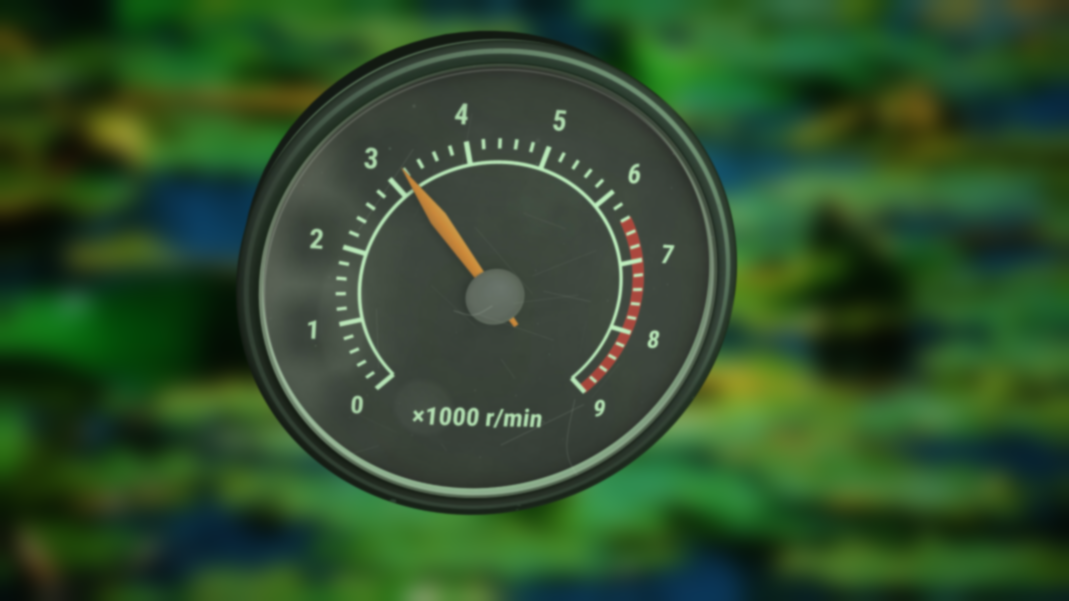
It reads 3200
